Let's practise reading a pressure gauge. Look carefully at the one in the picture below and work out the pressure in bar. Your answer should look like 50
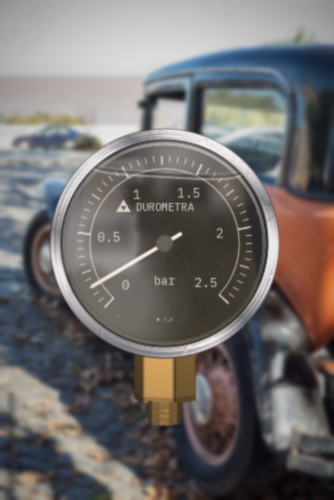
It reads 0.15
